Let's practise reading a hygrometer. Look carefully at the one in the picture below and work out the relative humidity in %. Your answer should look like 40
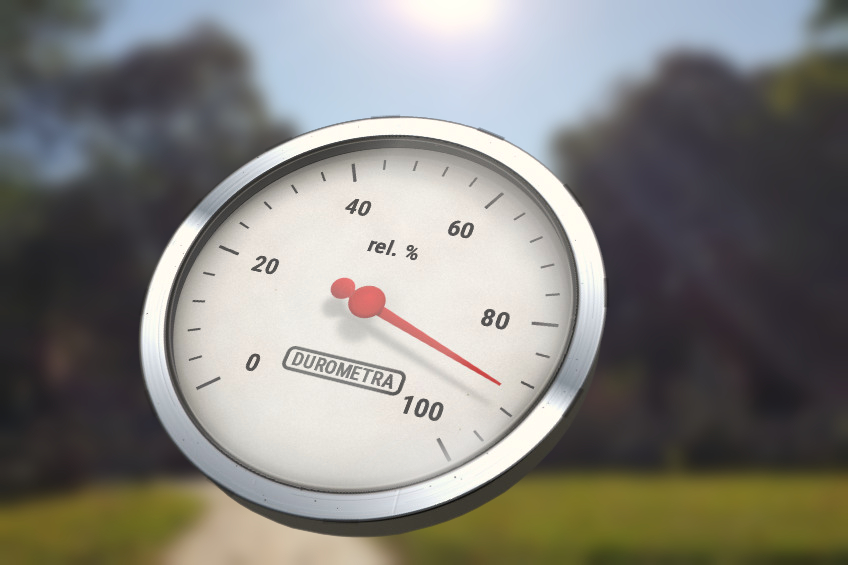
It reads 90
